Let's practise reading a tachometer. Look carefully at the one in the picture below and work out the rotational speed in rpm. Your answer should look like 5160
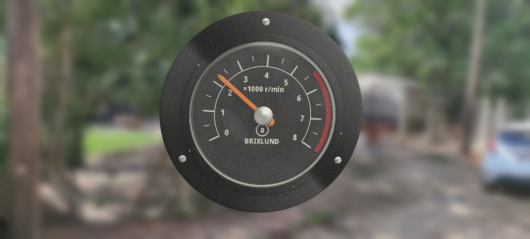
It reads 2250
